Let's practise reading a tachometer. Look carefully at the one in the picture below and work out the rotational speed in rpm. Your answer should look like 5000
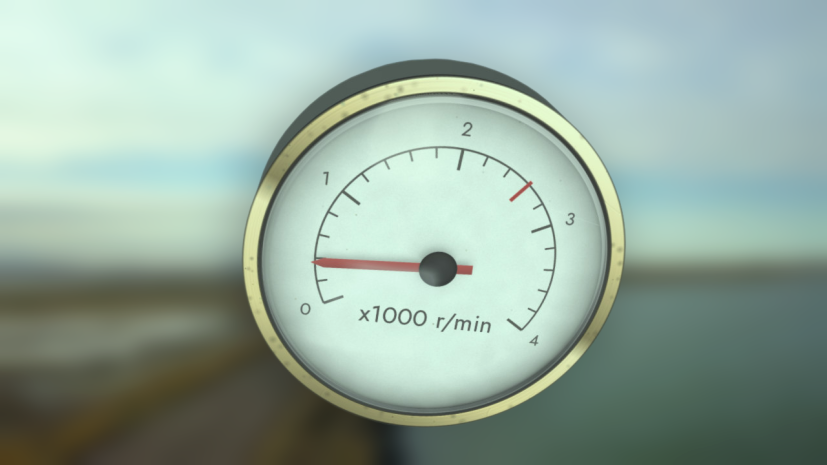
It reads 400
